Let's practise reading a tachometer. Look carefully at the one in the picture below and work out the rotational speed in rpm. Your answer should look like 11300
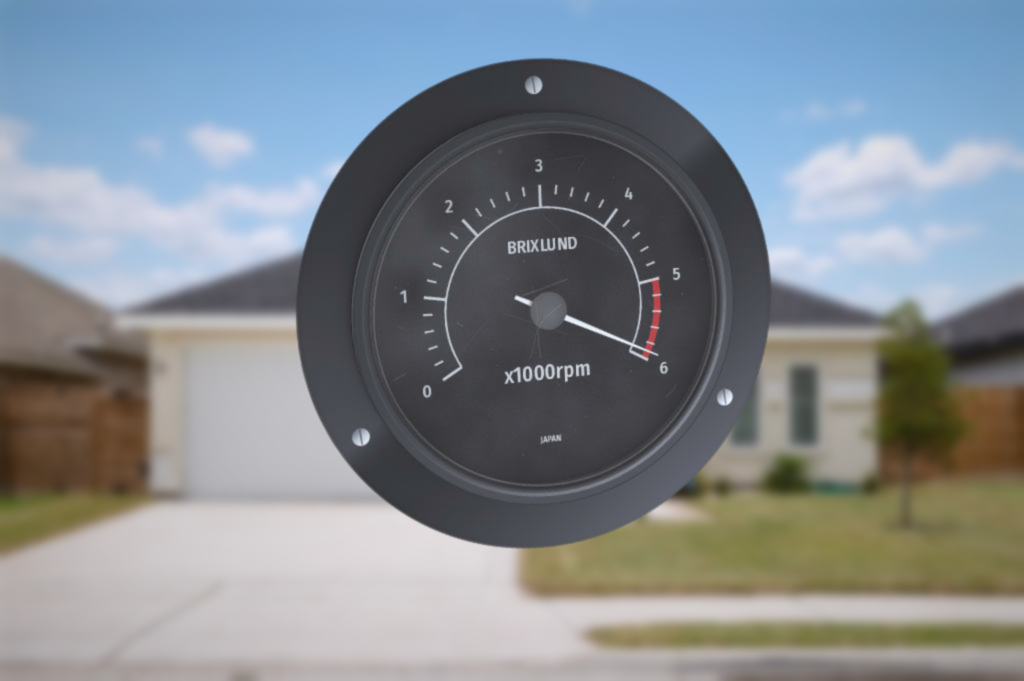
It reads 5900
